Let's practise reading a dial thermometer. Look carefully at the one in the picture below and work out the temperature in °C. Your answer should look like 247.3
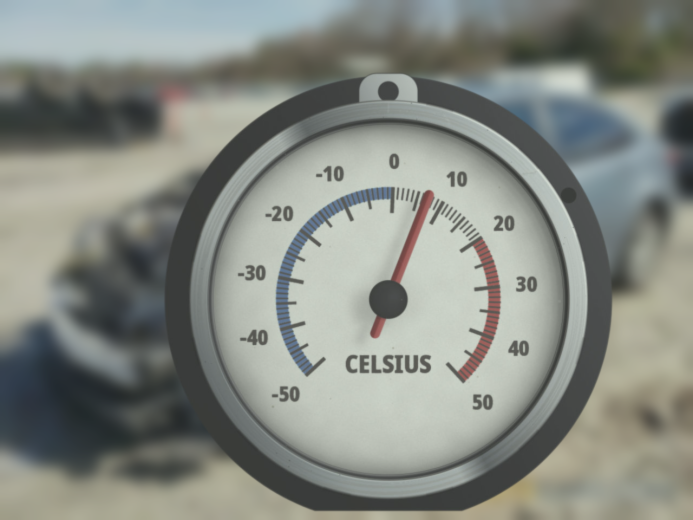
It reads 7
